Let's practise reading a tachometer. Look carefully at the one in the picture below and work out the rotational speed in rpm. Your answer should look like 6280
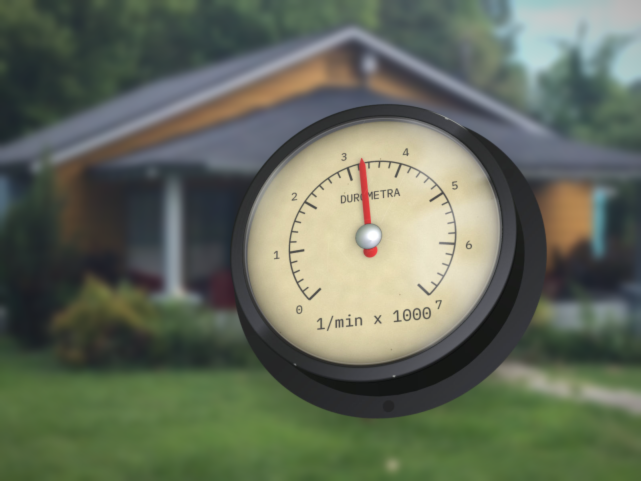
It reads 3300
